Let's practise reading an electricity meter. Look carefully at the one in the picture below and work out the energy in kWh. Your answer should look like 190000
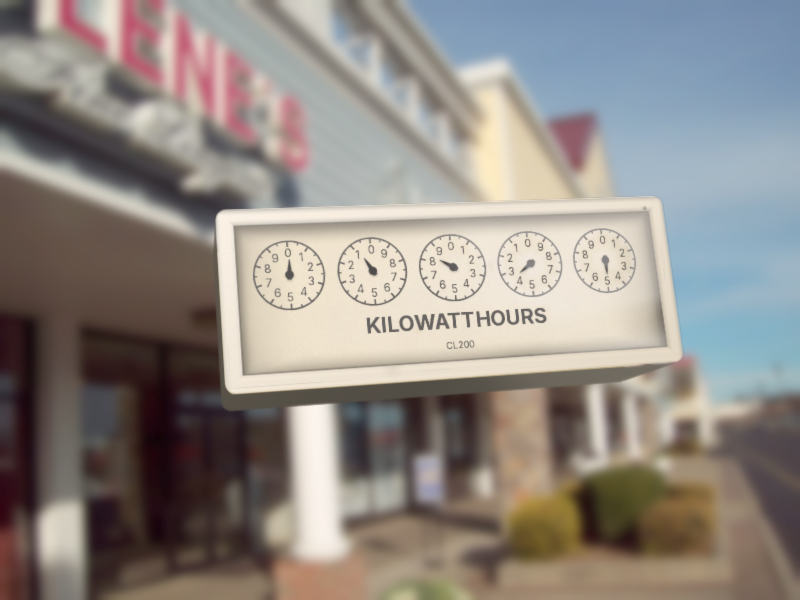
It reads 835
